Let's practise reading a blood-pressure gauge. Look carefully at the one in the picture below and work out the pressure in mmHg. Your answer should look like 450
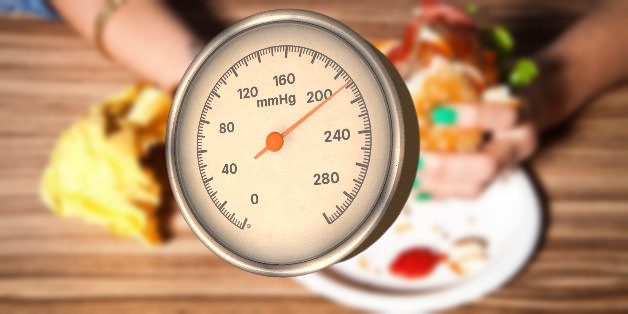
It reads 210
